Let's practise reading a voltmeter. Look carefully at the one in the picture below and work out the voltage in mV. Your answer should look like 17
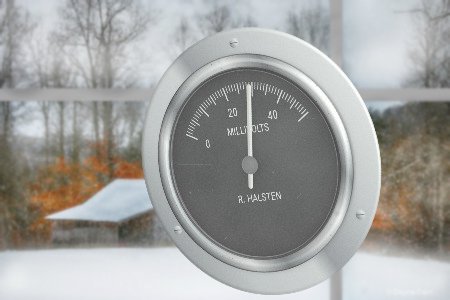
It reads 30
